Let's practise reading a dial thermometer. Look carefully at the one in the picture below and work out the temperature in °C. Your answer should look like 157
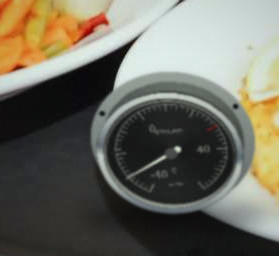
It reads -30
